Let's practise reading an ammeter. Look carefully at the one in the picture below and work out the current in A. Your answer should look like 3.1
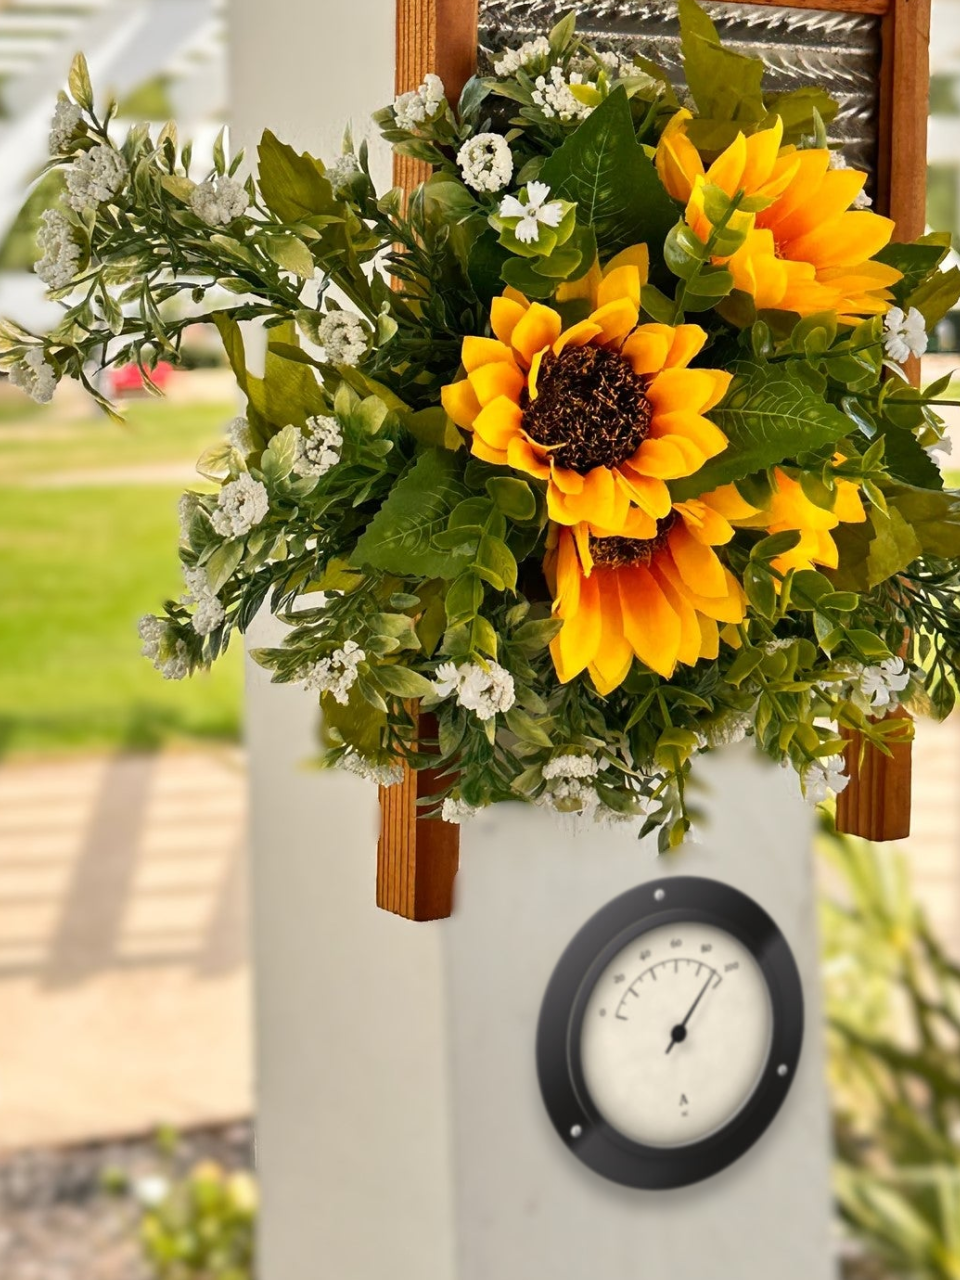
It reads 90
